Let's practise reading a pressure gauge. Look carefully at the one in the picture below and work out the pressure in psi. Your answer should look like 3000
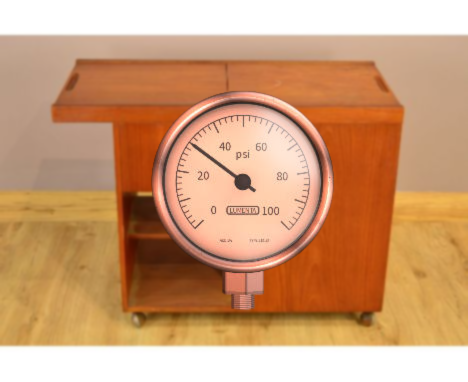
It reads 30
